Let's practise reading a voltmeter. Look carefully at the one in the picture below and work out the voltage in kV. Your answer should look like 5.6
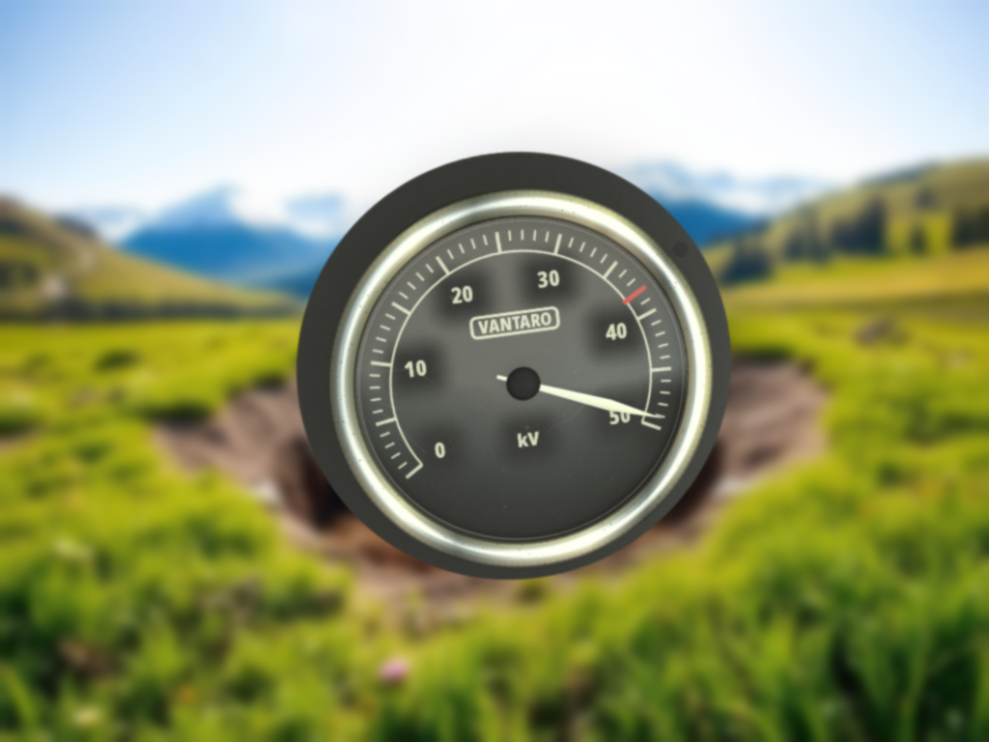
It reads 49
